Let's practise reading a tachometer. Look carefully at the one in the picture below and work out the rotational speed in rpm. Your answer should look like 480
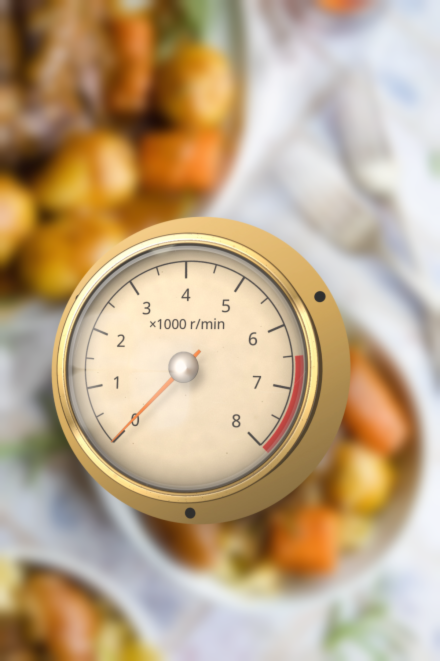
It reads 0
